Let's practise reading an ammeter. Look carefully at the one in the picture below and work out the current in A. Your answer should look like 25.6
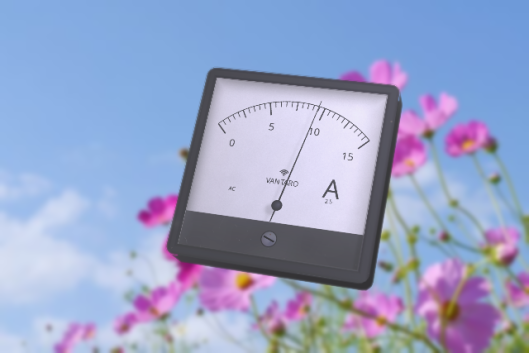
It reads 9.5
